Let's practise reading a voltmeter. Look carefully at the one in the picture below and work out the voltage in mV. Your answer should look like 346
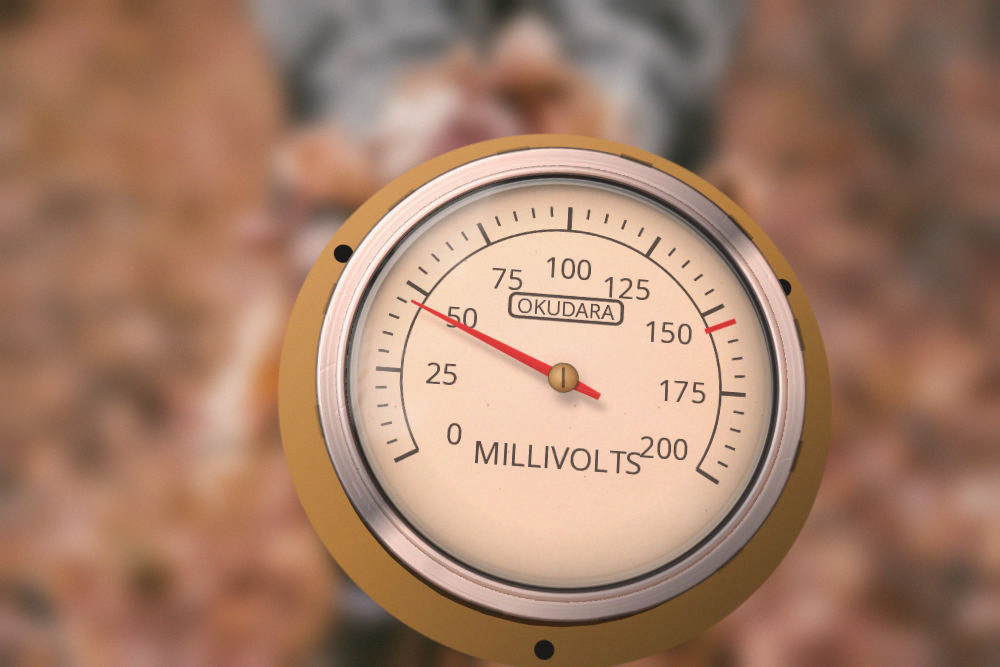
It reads 45
